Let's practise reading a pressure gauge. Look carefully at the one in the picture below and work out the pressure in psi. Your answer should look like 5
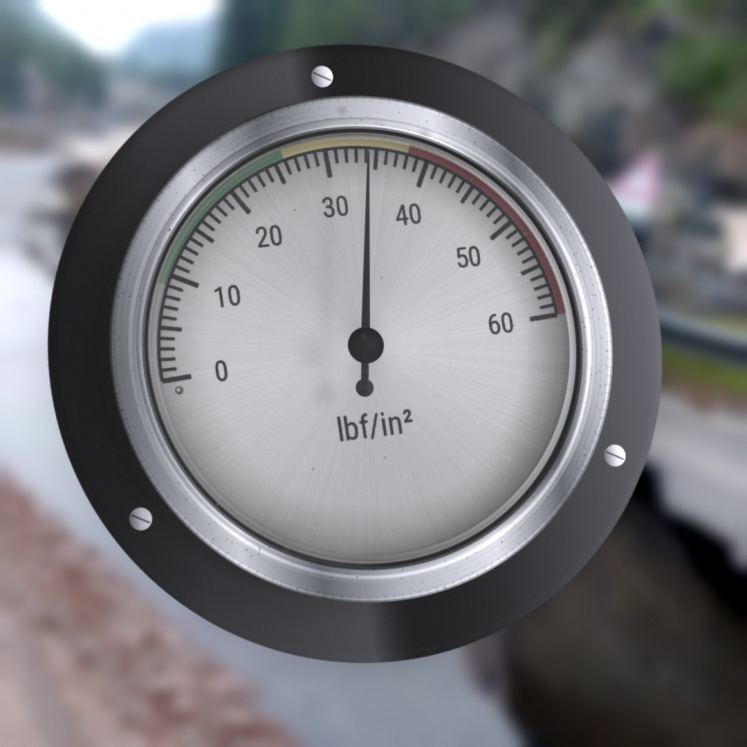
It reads 34
